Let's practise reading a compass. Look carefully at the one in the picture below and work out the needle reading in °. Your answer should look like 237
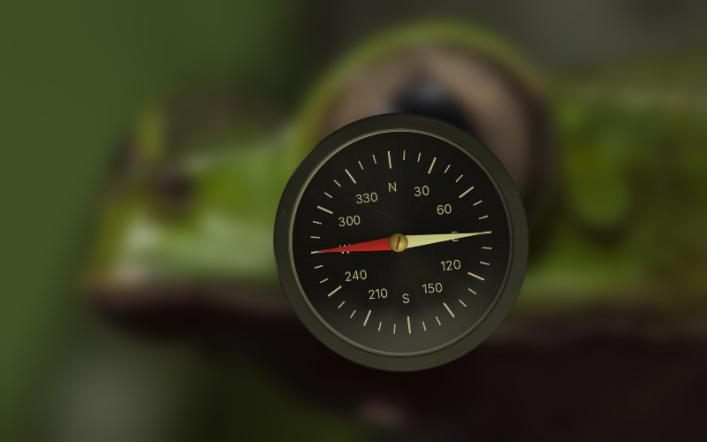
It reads 270
